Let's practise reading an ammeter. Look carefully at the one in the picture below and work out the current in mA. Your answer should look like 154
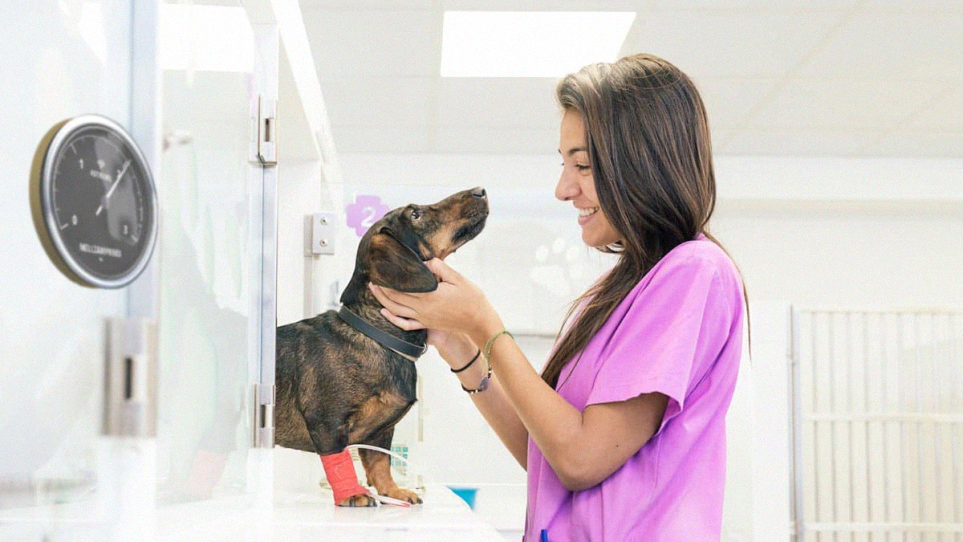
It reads 2
